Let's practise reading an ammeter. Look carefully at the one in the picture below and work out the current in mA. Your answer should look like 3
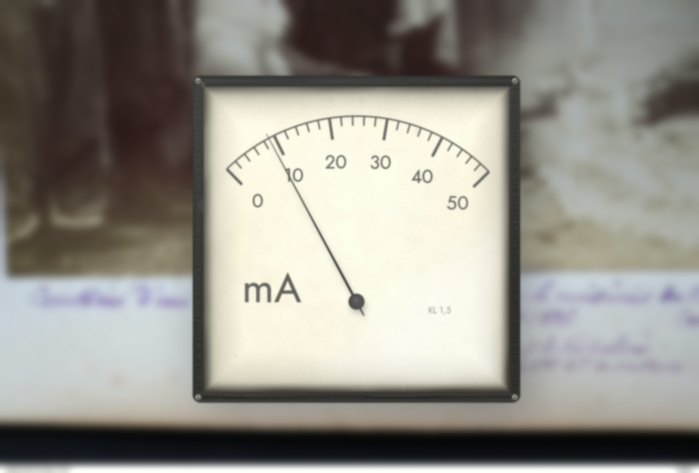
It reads 9
